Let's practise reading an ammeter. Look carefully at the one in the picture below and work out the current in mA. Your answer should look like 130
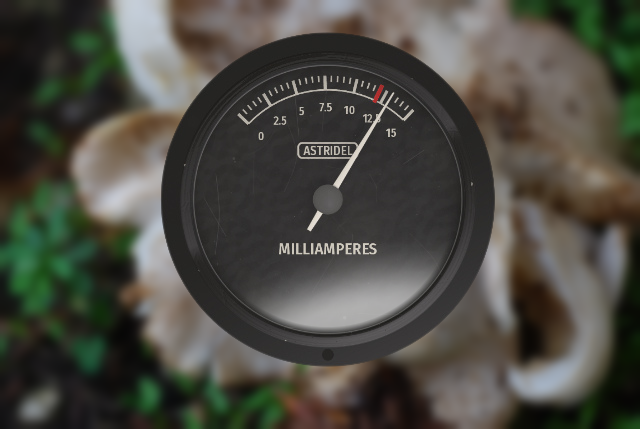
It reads 13
